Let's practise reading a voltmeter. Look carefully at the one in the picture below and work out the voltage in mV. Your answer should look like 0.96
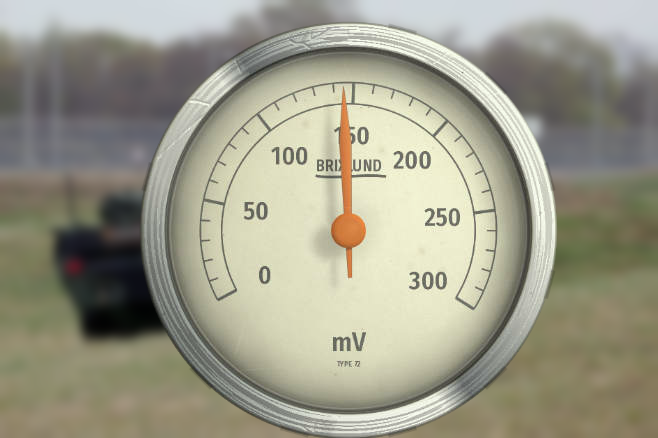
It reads 145
